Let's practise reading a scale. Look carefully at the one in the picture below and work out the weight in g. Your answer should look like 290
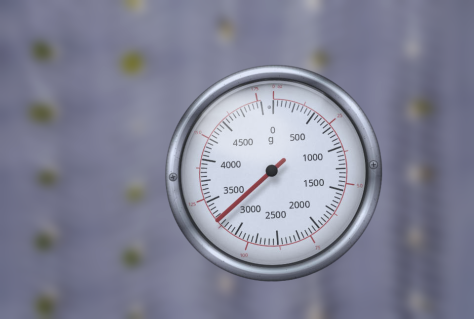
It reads 3250
